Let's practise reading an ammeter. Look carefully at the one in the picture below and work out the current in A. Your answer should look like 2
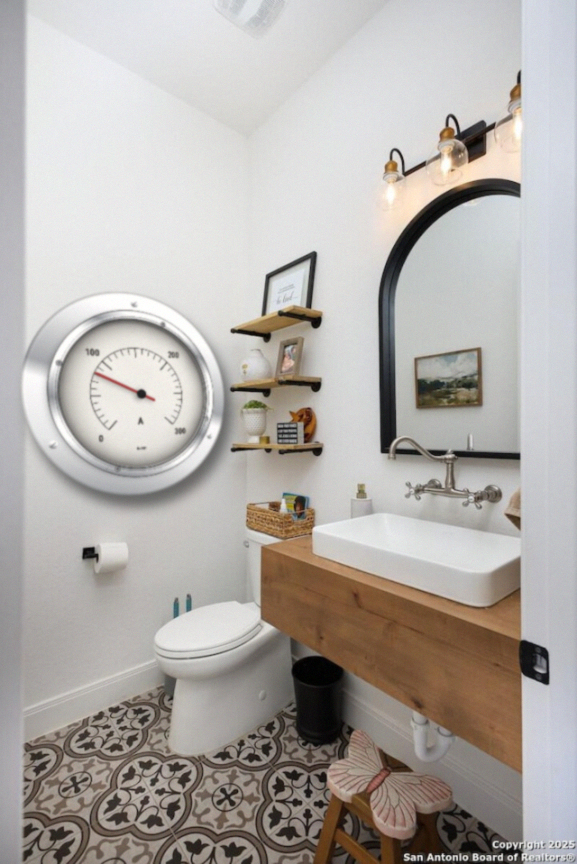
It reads 80
